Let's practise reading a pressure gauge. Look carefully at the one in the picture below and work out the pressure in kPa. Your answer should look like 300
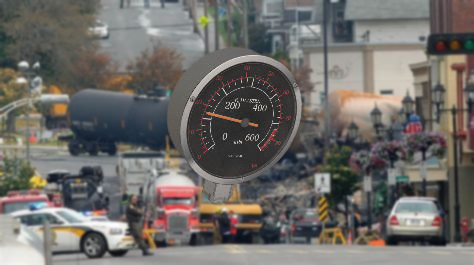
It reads 120
